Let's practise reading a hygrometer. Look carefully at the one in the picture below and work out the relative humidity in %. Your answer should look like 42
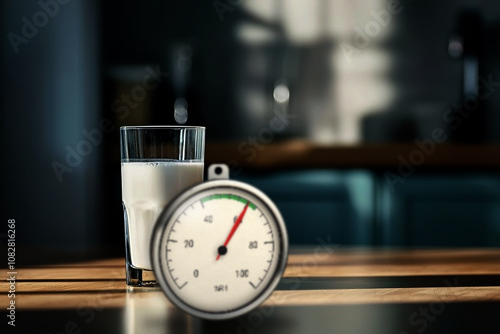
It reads 60
